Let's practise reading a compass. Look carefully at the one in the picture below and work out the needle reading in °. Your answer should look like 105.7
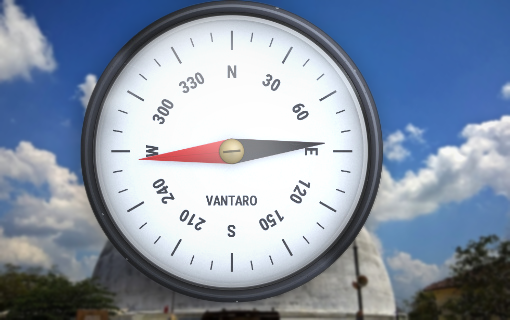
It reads 265
